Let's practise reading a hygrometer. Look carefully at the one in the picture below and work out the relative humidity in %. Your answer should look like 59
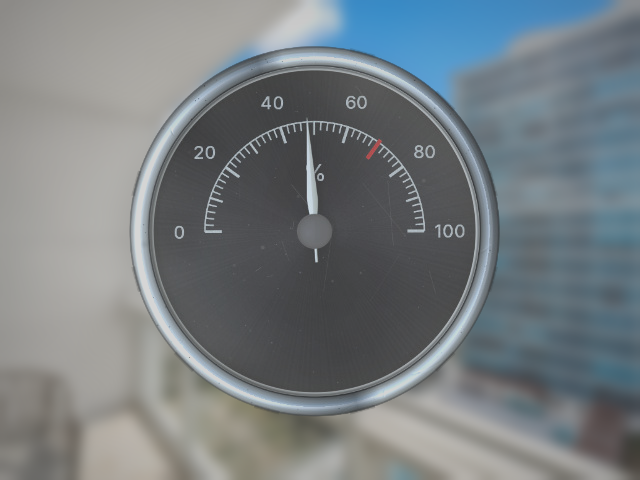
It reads 48
